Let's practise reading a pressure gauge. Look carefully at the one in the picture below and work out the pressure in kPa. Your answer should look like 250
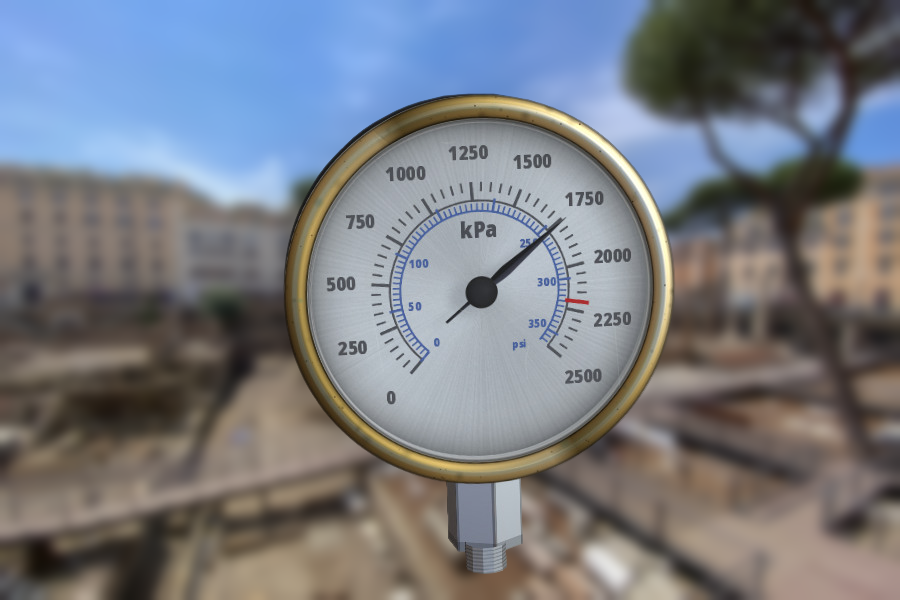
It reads 1750
